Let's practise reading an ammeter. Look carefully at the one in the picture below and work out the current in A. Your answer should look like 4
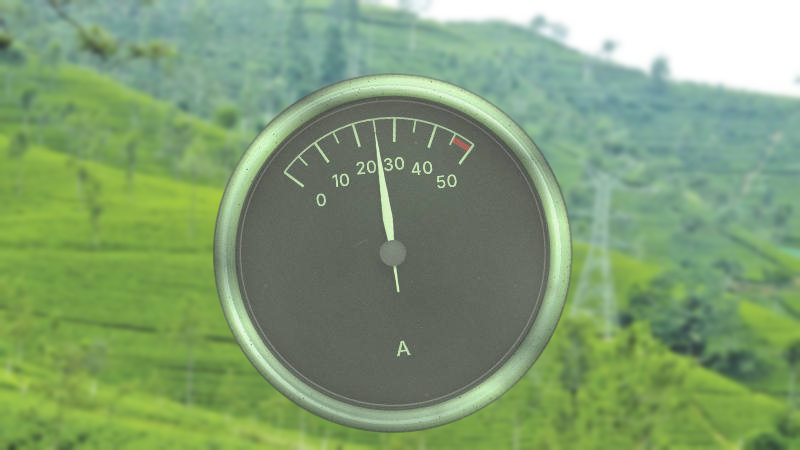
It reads 25
